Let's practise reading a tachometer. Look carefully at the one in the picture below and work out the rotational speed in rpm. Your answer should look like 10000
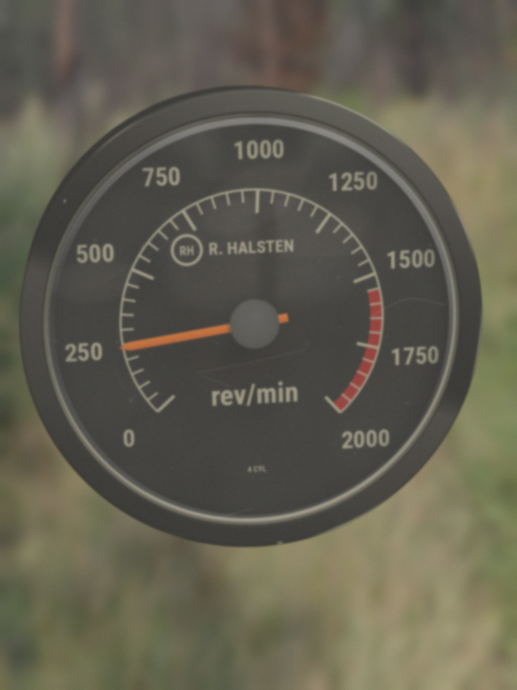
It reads 250
